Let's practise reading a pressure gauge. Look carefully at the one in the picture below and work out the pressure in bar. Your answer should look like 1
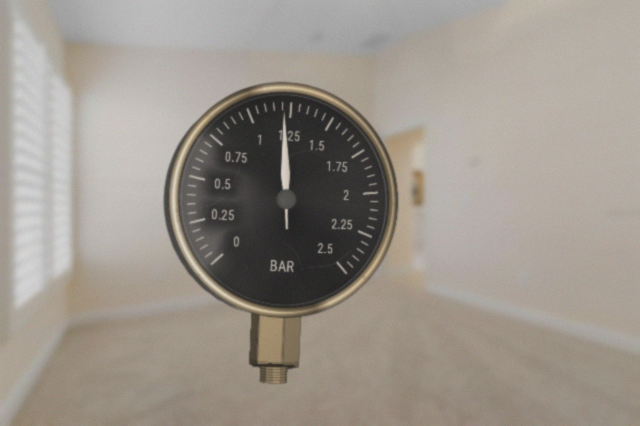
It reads 1.2
